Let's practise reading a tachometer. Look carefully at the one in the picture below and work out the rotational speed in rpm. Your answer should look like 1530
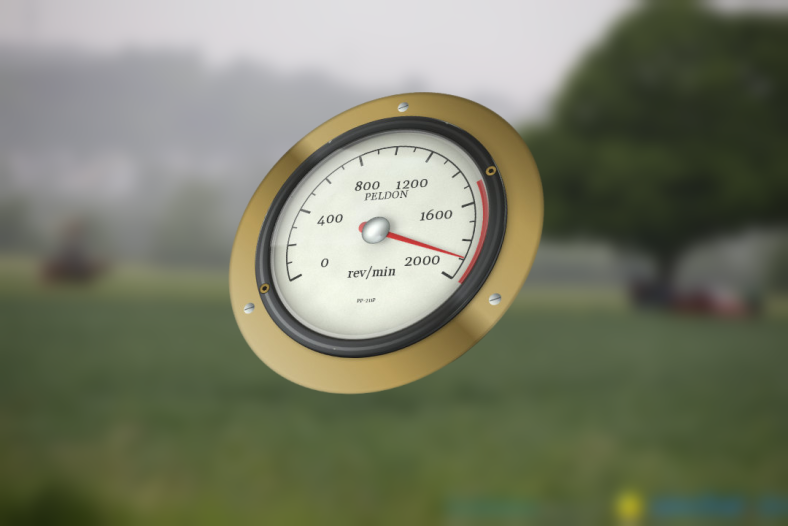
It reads 1900
